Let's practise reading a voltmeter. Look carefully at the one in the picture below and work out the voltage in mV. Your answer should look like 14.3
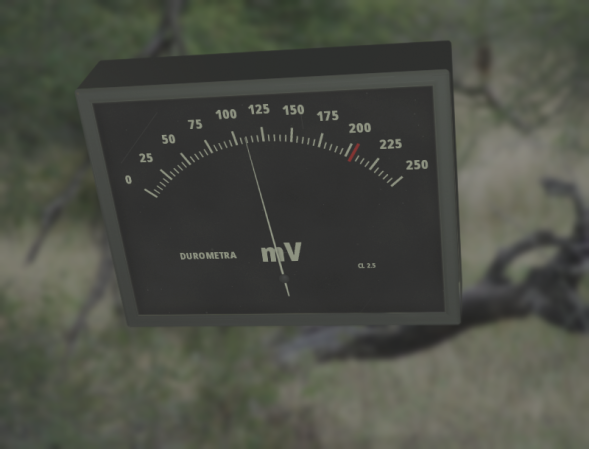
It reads 110
